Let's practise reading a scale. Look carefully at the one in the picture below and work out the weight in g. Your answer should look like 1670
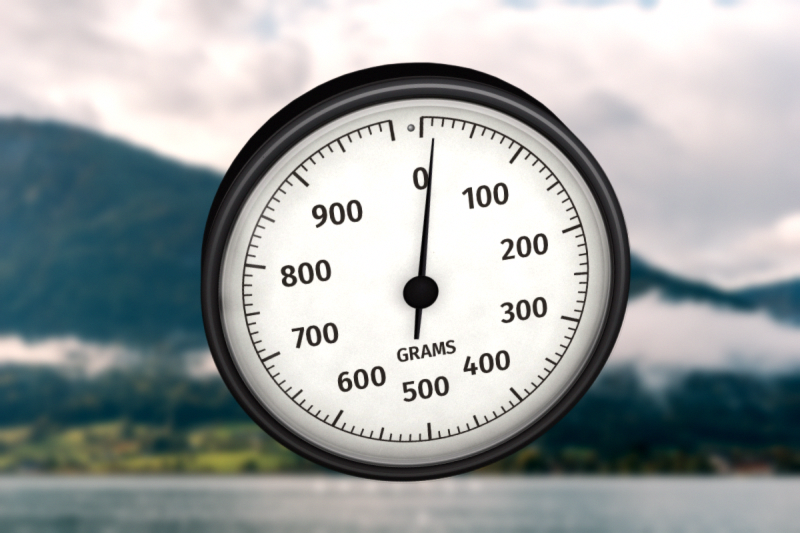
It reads 10
